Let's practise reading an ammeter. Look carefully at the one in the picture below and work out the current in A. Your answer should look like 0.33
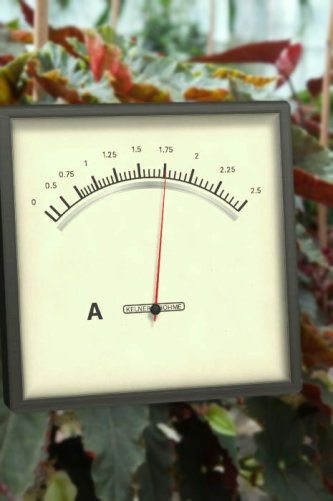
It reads 1.75
